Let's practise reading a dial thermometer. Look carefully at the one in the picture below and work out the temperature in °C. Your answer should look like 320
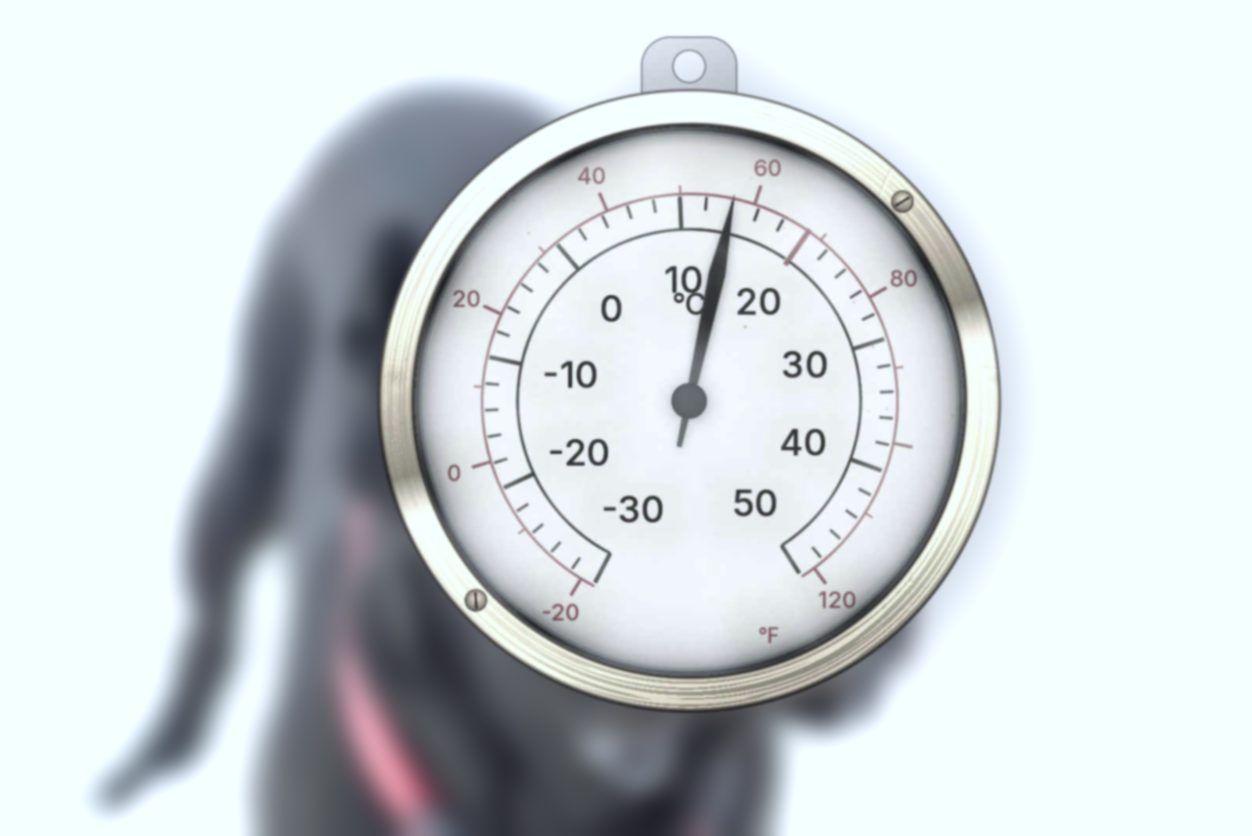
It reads 14
